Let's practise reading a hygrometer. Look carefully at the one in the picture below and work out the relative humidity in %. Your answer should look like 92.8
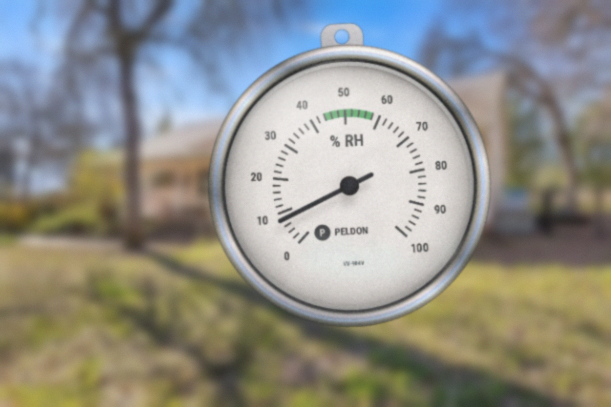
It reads 8
